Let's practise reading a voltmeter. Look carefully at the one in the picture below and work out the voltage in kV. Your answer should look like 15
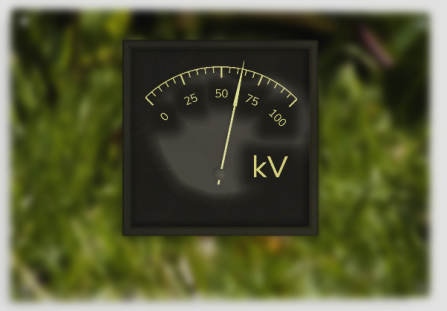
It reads 62.5
